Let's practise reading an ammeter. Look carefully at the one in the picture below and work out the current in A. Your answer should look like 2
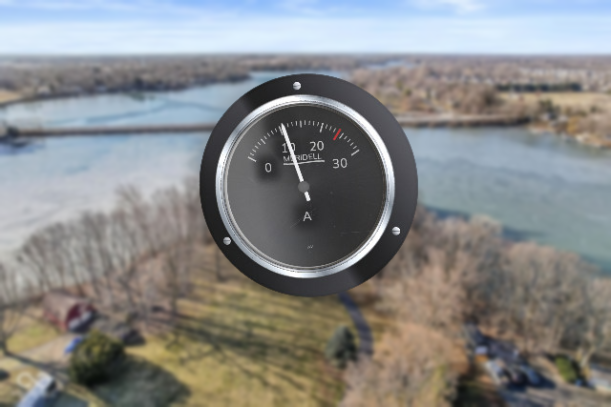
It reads 11
